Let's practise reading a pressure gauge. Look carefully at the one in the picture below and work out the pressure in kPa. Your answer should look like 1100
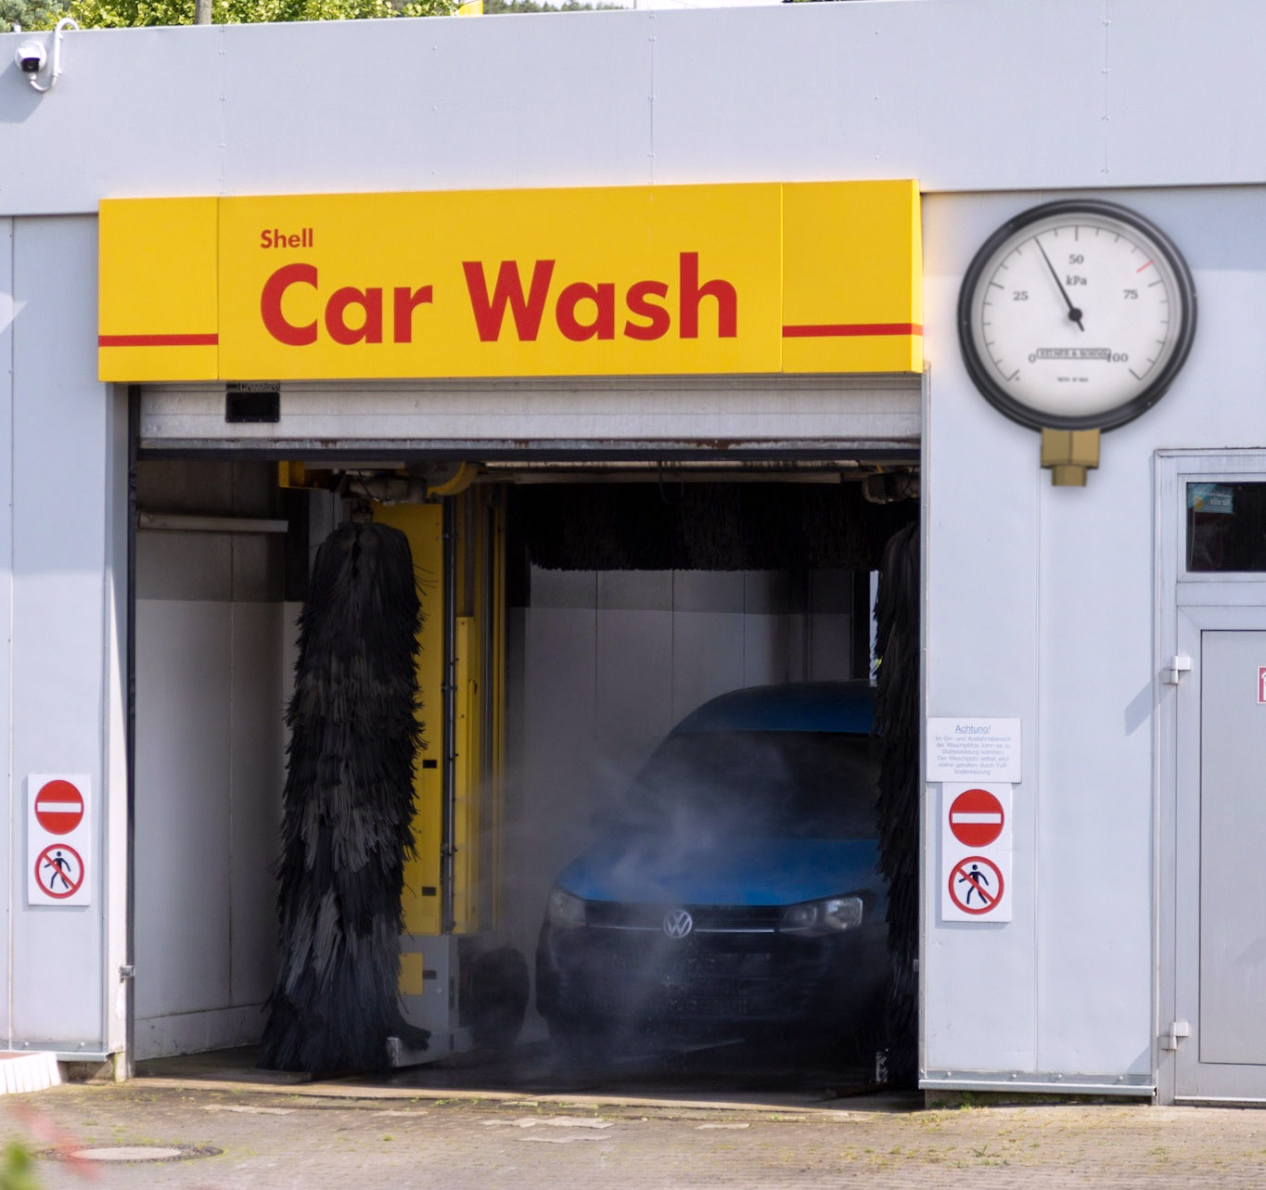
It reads 40
